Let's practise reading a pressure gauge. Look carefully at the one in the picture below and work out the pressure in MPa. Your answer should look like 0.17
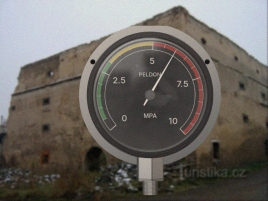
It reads 6
